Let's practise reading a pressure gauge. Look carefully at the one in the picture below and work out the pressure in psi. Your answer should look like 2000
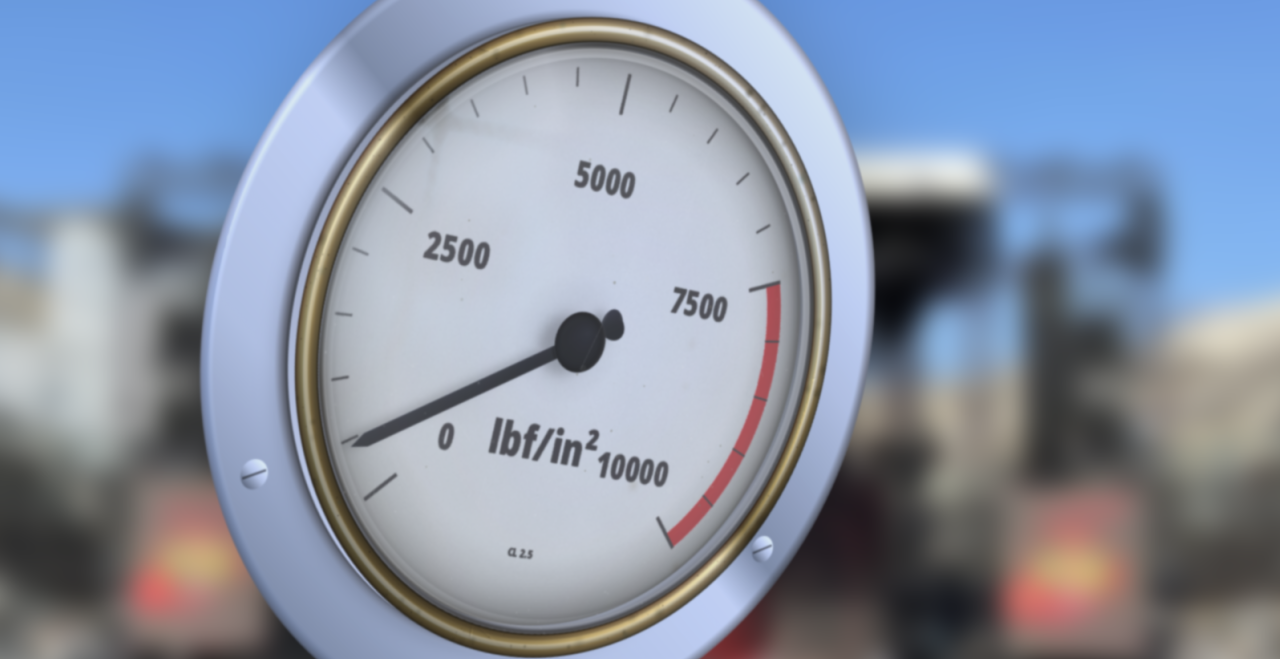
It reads 500
